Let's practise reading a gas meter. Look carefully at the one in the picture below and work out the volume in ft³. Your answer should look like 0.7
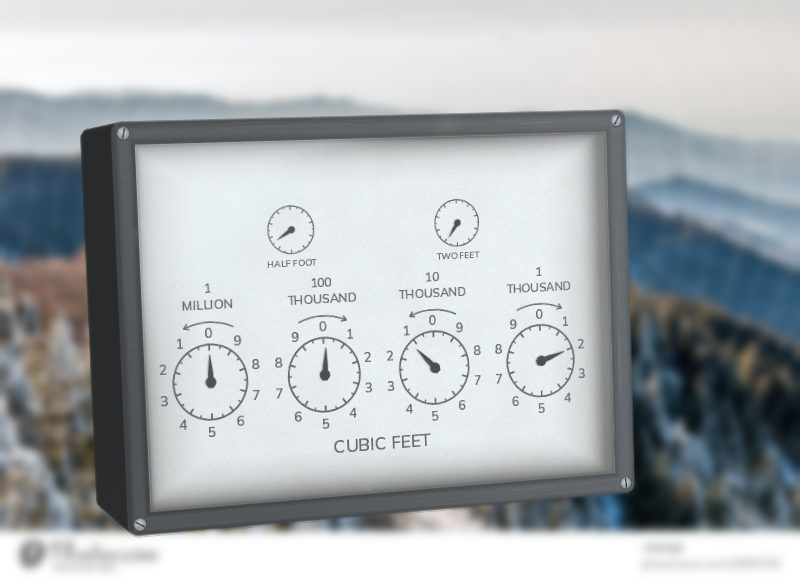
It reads 1200
